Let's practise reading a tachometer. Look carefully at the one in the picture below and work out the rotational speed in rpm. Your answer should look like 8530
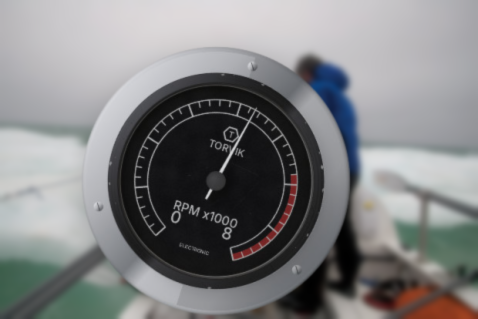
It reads 4300
